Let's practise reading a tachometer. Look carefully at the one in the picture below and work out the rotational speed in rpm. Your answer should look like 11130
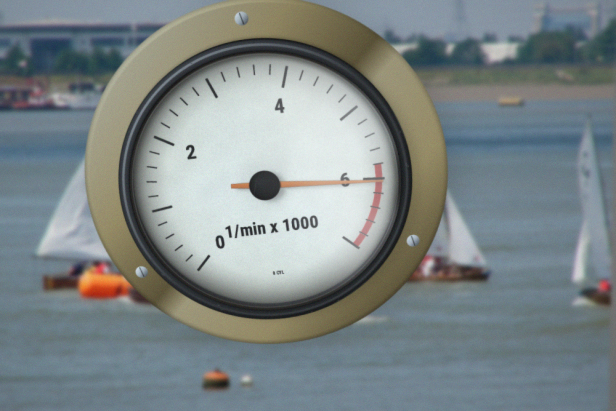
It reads 6000
